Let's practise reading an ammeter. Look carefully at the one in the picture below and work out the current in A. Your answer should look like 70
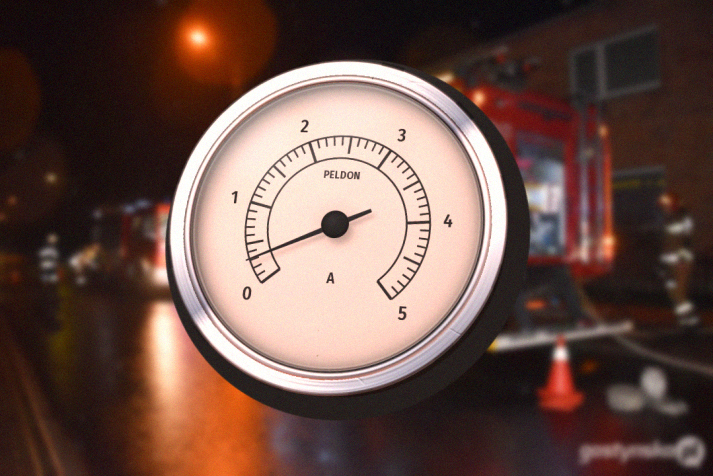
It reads 0.3
